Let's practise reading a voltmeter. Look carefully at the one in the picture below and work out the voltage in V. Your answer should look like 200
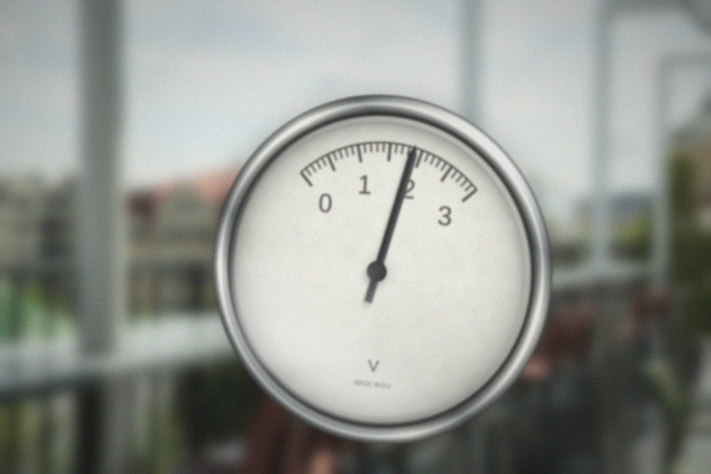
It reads 1.9
